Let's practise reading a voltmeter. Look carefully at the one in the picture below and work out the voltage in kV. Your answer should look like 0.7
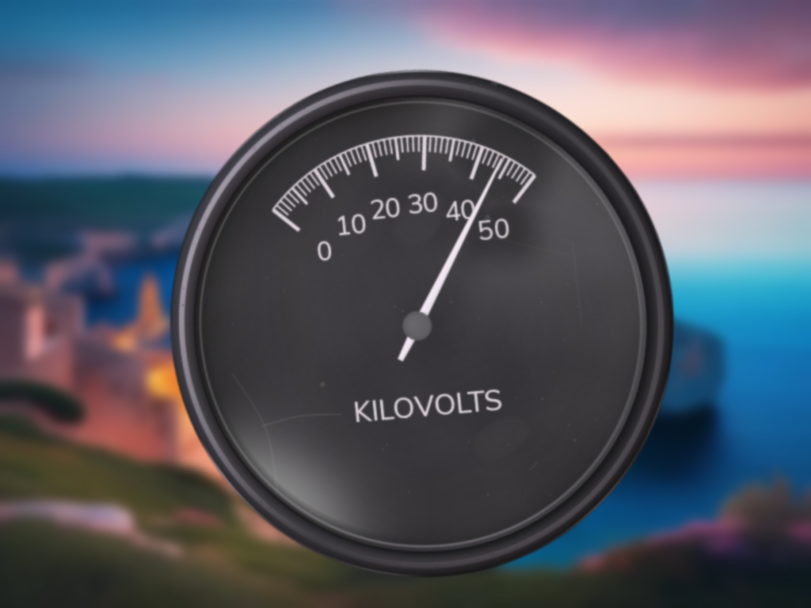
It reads 44
